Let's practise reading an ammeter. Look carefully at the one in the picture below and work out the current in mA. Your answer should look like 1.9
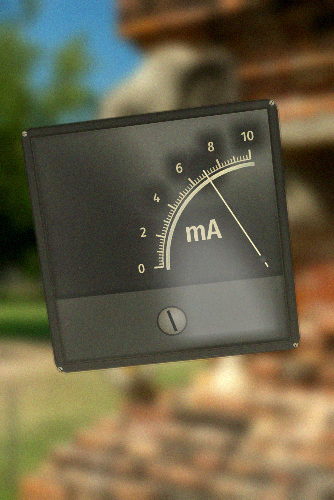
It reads 7
